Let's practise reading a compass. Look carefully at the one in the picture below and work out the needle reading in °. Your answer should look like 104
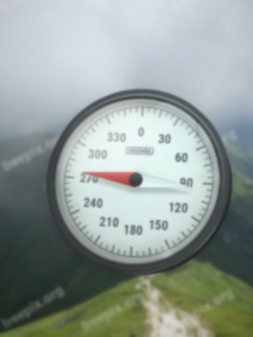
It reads 275
